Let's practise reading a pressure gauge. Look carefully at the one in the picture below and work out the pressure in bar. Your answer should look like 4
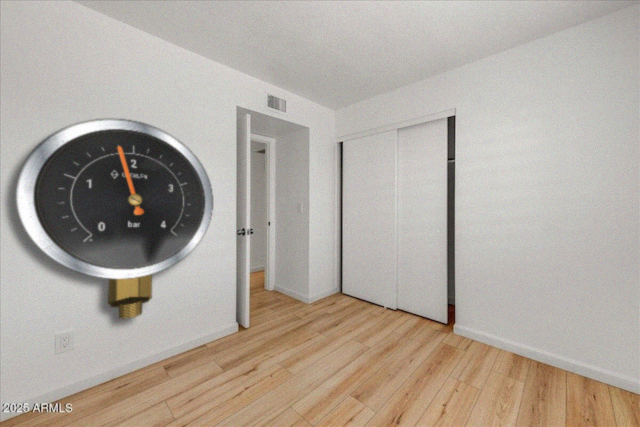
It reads 1.8
